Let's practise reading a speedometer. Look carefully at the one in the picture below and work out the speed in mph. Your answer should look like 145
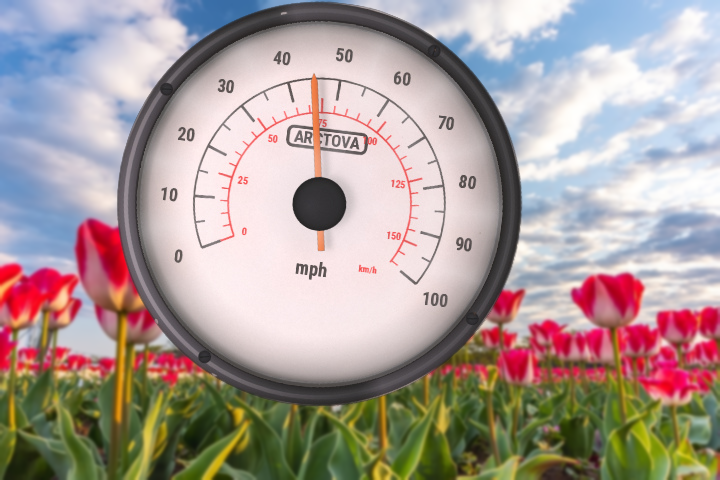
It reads 45
